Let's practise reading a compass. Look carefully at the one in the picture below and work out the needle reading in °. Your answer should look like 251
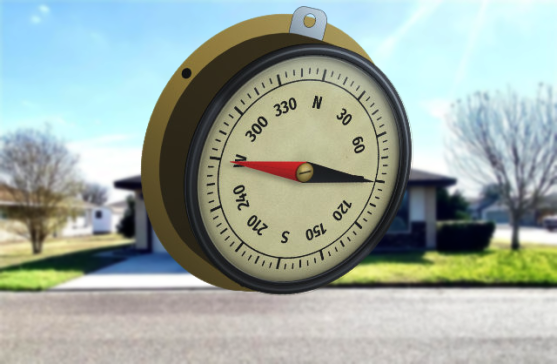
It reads 270
